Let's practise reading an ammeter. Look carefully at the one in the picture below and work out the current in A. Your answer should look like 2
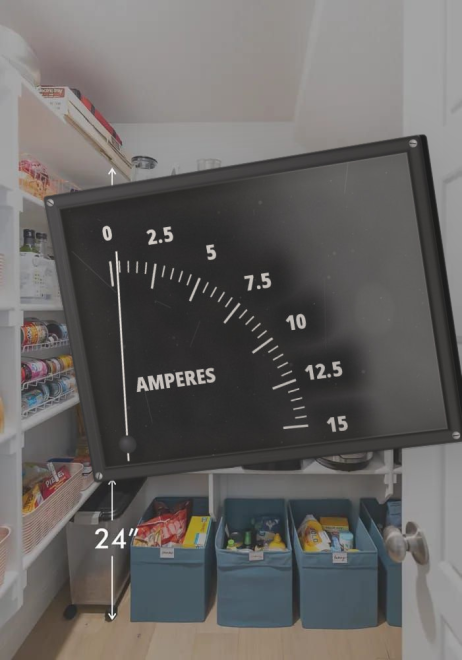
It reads 0.5
